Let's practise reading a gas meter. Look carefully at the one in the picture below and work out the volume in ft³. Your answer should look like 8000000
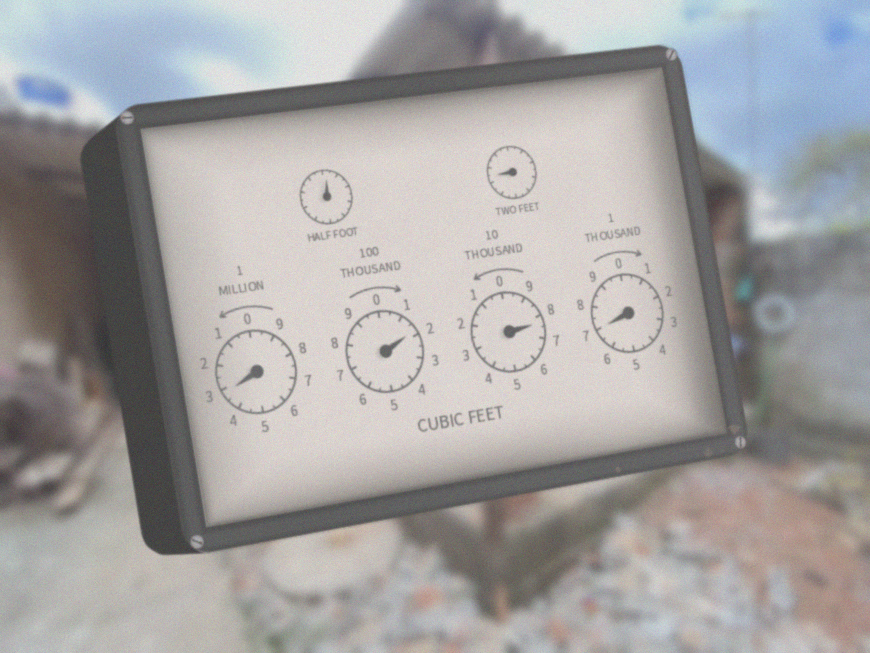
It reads 317700
